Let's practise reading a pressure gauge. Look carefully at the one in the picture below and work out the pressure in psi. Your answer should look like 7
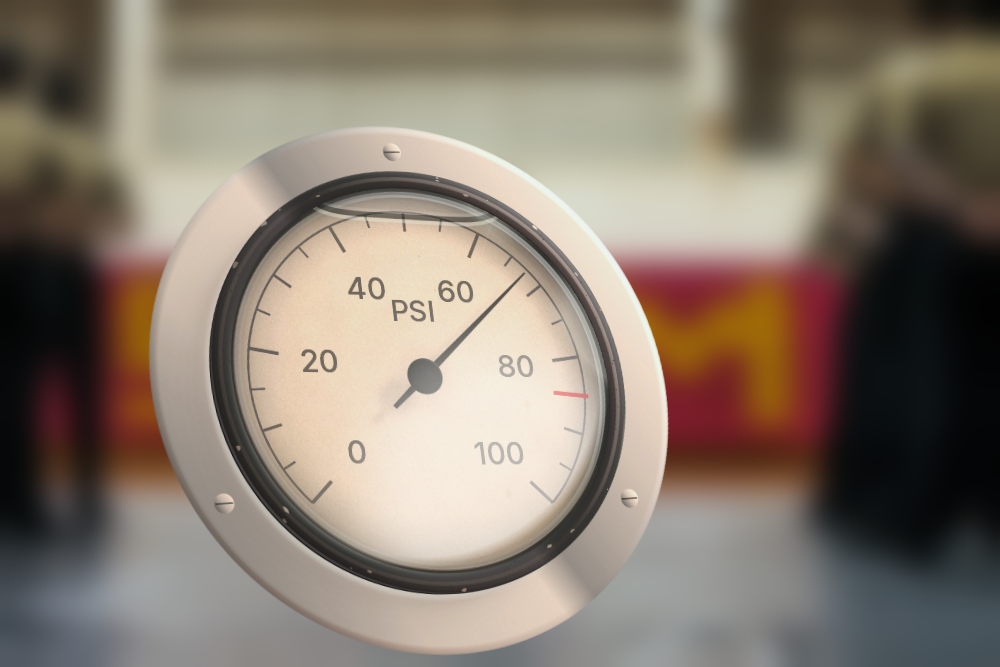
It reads 67.5
